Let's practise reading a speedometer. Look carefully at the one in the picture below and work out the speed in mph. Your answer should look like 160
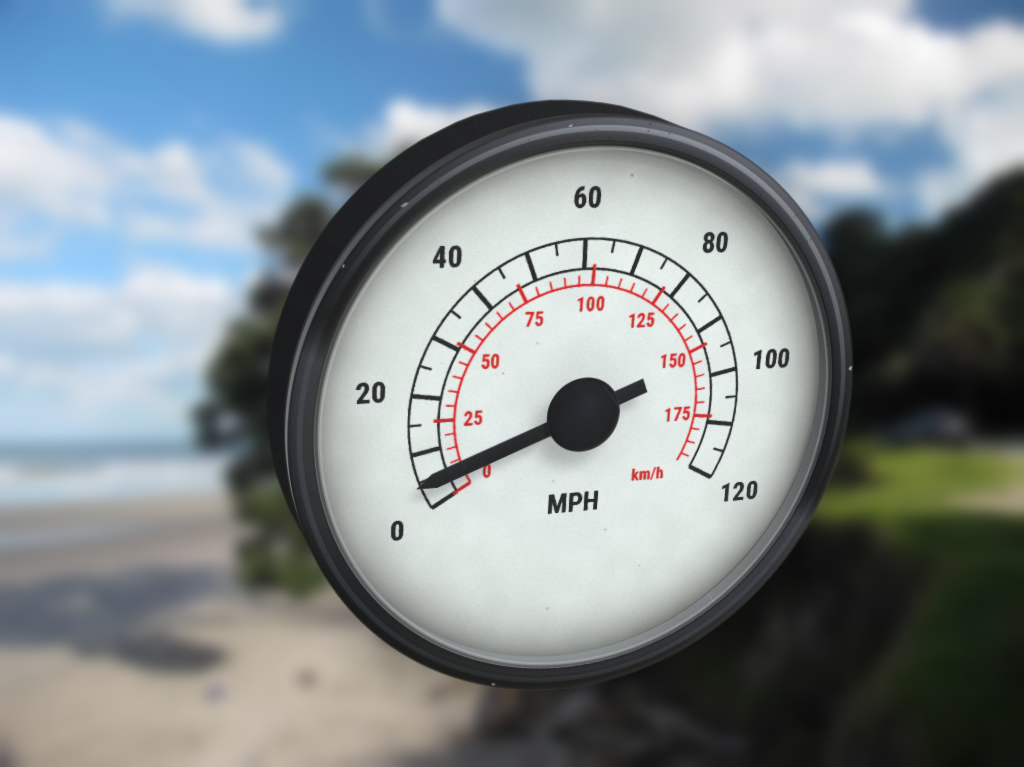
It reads 5
